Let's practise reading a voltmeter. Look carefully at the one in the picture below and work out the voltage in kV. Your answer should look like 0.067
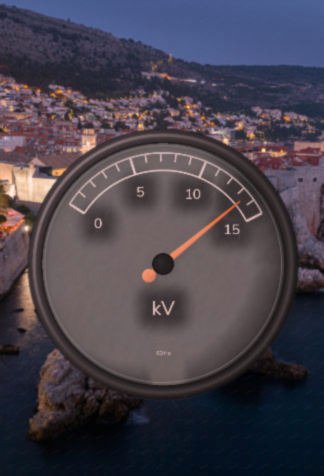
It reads 13.5
